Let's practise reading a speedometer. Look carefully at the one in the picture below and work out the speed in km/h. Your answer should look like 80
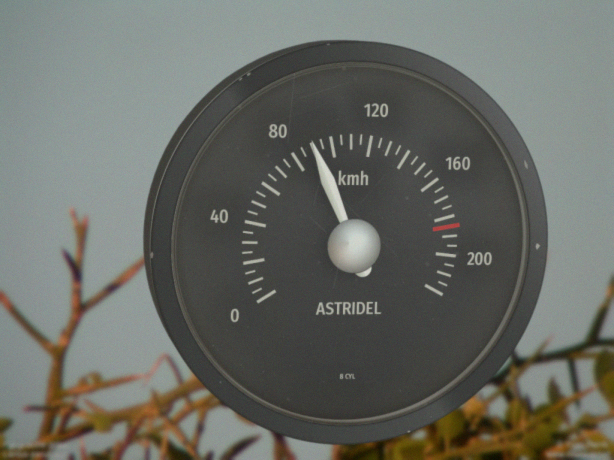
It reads 90
